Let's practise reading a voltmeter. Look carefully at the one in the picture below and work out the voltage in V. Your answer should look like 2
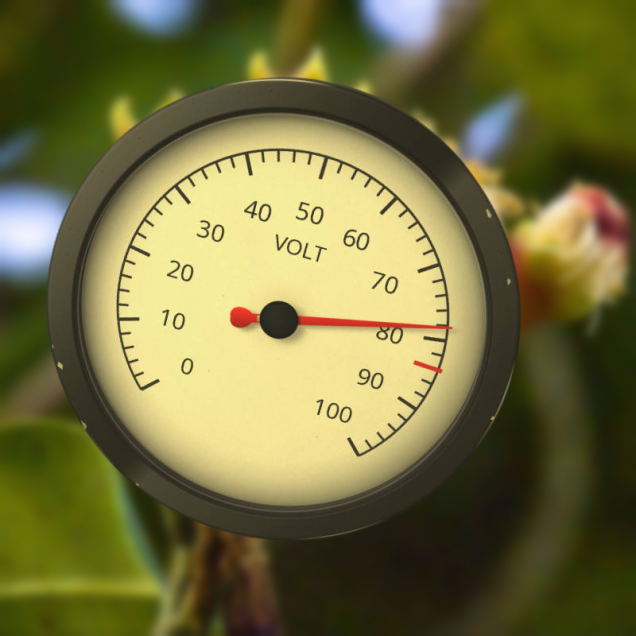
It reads 78
